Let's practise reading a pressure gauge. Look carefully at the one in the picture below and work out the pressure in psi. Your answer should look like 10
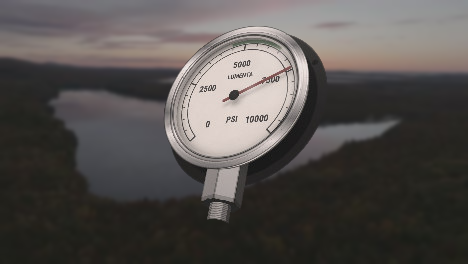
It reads 7500
